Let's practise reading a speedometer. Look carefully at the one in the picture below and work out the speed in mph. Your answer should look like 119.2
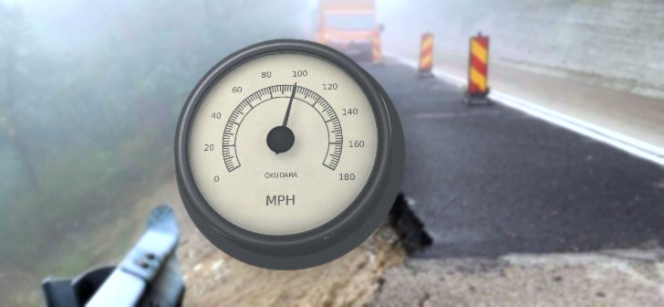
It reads 100
